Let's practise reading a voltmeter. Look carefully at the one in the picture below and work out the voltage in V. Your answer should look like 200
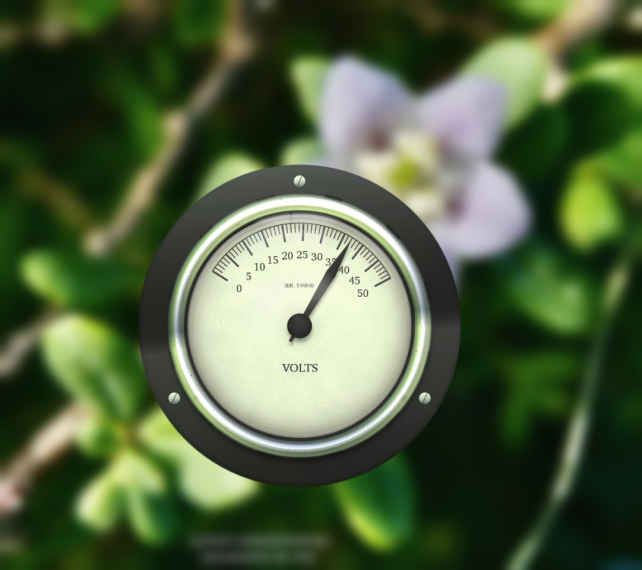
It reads 37
